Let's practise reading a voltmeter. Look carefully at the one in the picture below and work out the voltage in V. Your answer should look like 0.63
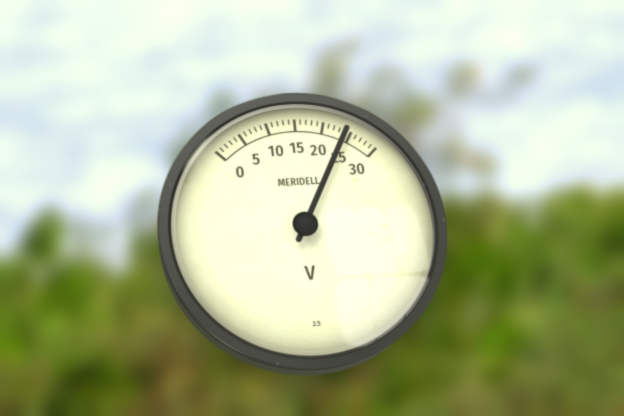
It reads 24
